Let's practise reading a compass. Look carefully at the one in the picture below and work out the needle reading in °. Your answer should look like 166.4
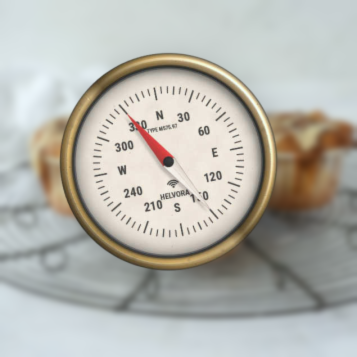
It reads 330
